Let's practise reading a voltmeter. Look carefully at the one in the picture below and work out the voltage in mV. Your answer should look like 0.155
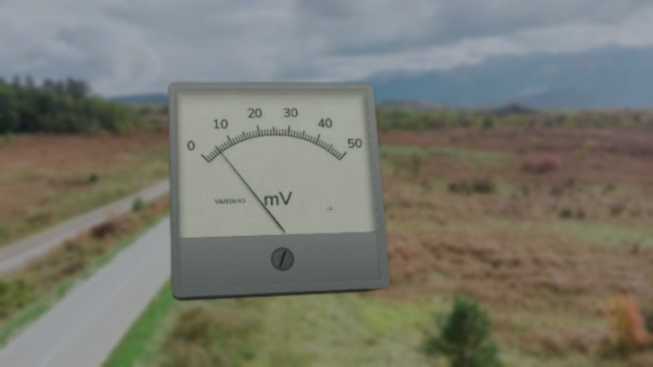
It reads 5
